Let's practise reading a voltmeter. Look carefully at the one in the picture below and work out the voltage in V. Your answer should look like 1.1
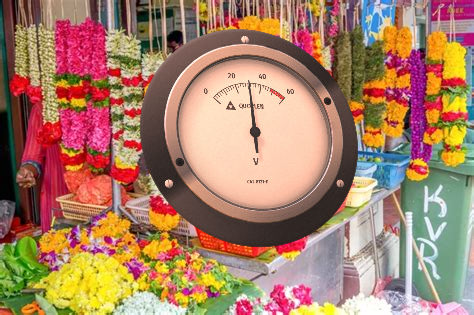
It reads 30
